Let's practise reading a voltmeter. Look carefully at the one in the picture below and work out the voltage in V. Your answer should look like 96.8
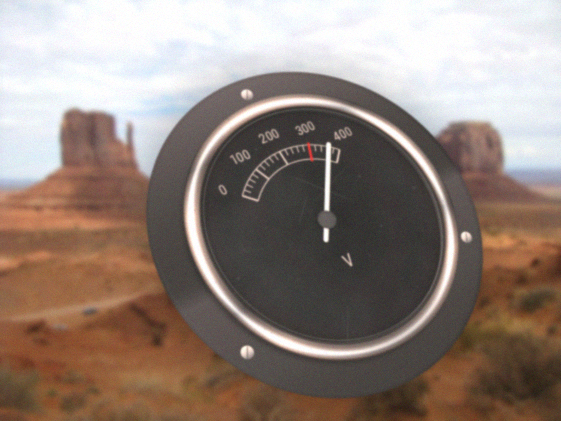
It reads 360
